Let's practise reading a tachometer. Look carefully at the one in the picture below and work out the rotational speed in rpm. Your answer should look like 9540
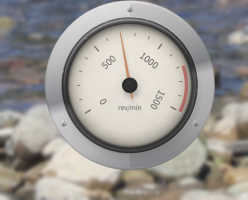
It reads 700
